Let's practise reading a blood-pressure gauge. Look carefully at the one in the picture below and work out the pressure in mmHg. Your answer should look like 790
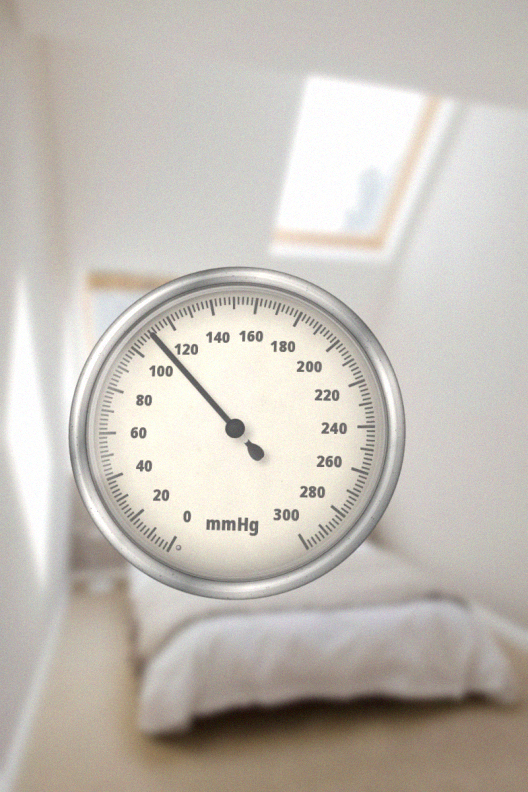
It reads 110
